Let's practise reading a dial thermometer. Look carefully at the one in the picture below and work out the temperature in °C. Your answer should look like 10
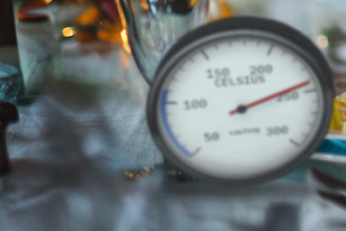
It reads 240
